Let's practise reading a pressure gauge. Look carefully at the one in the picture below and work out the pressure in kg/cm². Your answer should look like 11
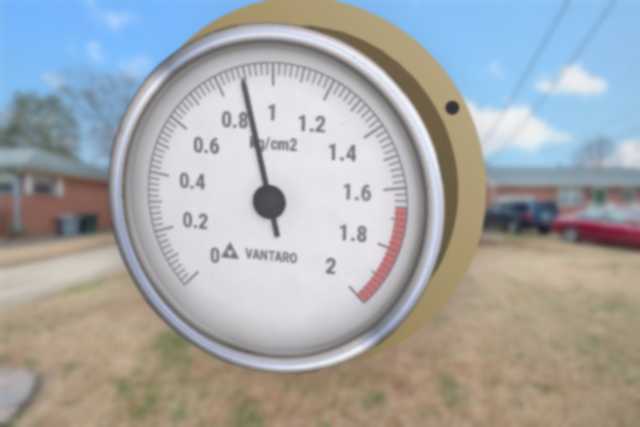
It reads 0.9
